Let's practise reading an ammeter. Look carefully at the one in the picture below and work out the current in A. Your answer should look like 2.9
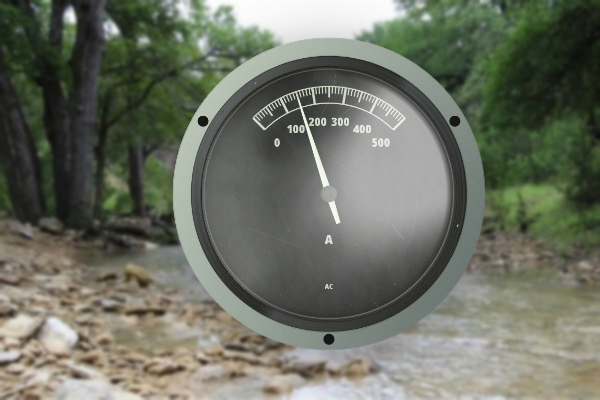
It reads 150
